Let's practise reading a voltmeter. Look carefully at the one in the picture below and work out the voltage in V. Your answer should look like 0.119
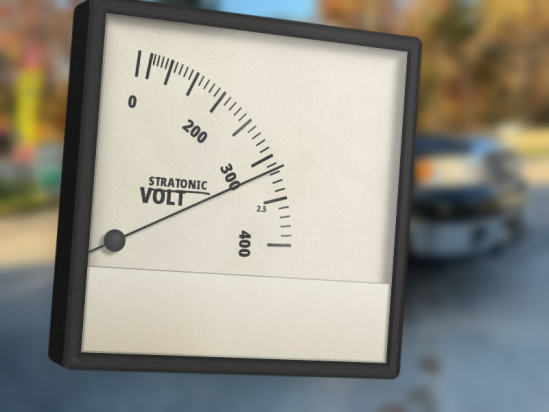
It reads 315
